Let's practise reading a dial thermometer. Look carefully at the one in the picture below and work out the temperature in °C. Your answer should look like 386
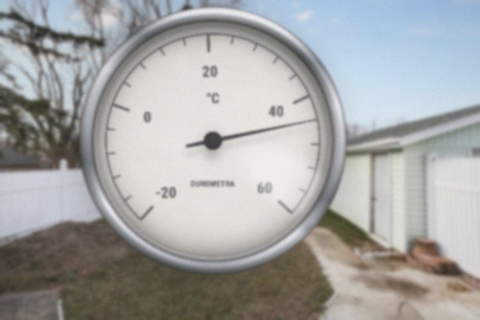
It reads 44
